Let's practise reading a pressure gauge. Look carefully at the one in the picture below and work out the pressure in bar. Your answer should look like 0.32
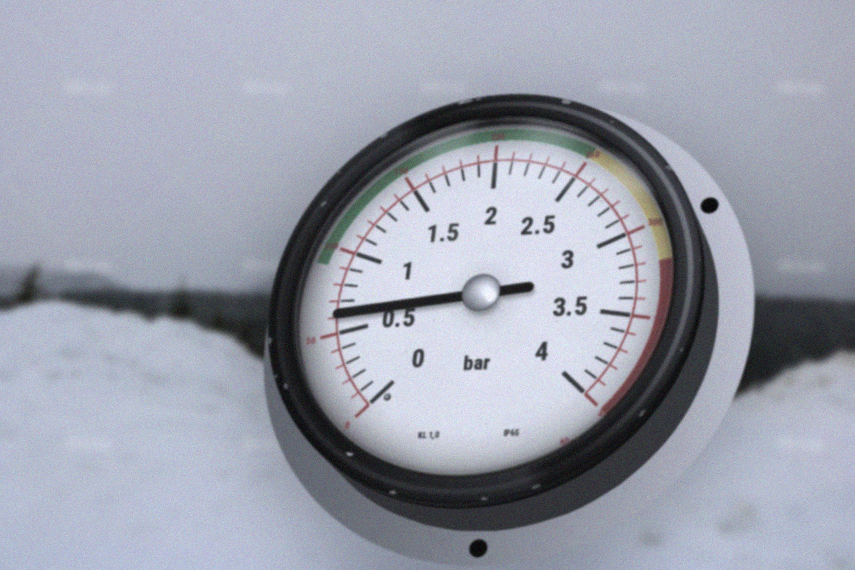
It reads 0.6
